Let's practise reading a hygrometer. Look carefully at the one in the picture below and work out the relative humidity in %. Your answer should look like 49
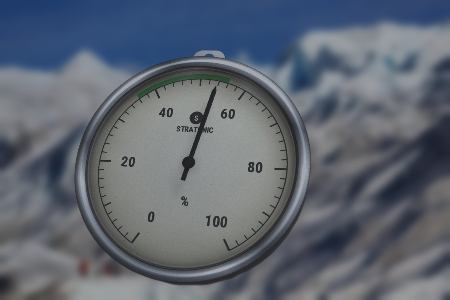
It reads 54
